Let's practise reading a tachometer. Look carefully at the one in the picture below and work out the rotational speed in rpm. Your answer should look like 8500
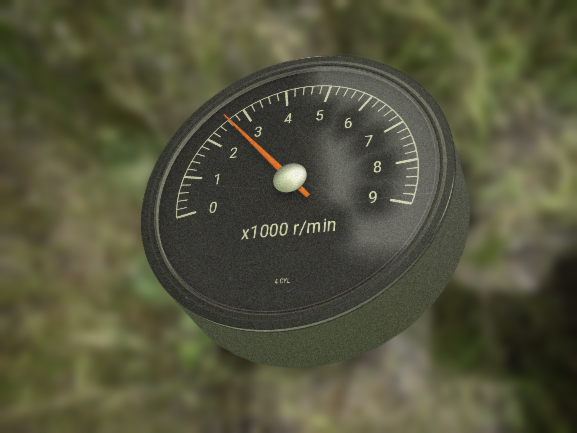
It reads 2600
